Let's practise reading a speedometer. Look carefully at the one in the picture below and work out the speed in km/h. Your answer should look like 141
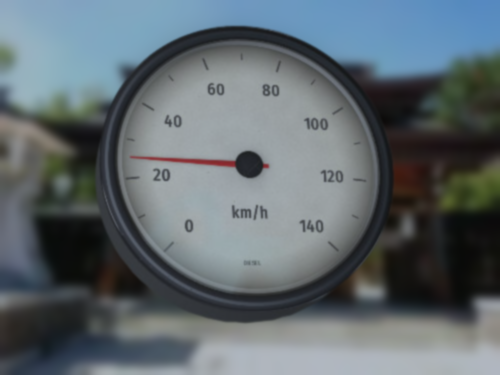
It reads 25
